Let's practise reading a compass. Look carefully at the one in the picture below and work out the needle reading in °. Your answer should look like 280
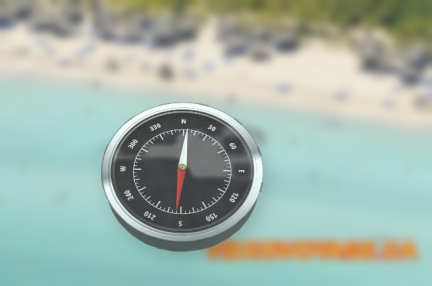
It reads 185
